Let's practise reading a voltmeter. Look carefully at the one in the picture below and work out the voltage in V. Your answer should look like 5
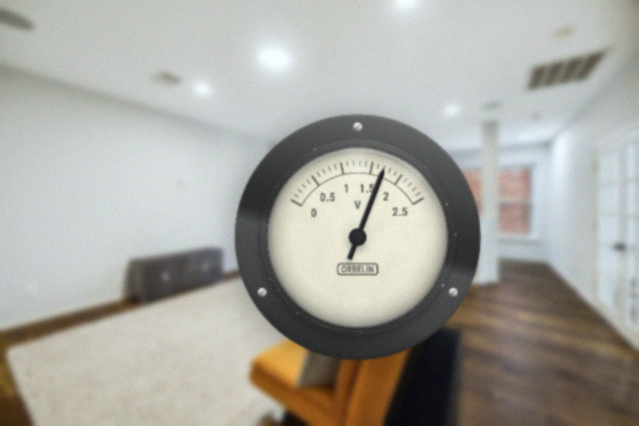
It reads 1.7
